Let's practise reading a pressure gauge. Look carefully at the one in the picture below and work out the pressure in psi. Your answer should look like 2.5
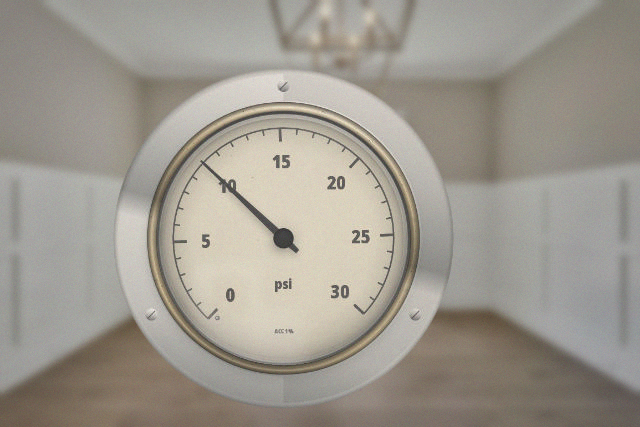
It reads 10
